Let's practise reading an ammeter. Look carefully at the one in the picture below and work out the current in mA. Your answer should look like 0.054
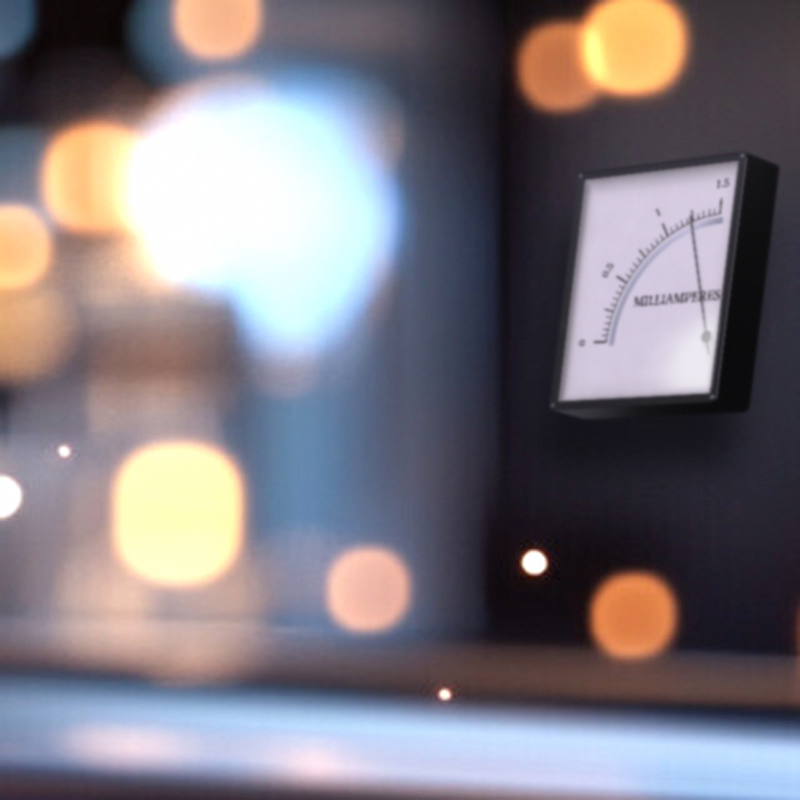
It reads 1.25
